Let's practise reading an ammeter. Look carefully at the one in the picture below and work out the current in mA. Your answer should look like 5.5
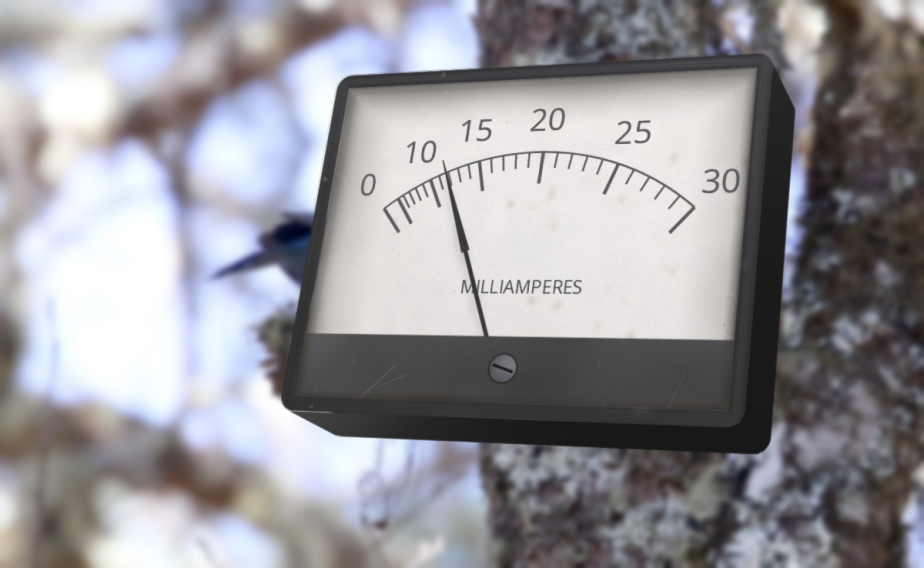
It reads 12
